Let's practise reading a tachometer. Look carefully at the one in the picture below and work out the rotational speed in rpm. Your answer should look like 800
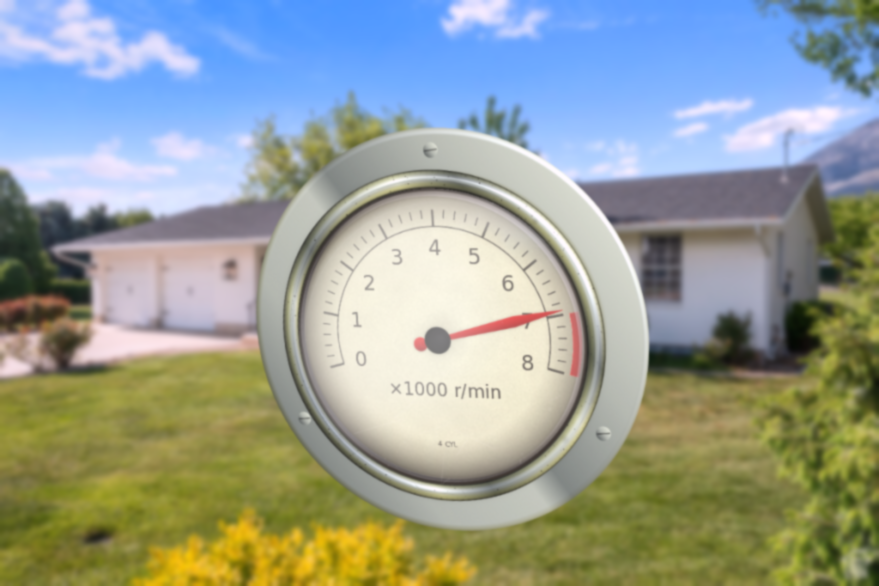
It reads 6900
